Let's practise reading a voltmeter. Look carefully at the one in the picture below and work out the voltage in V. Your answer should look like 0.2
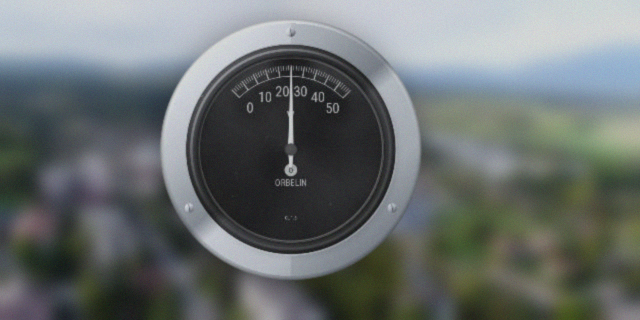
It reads 25
